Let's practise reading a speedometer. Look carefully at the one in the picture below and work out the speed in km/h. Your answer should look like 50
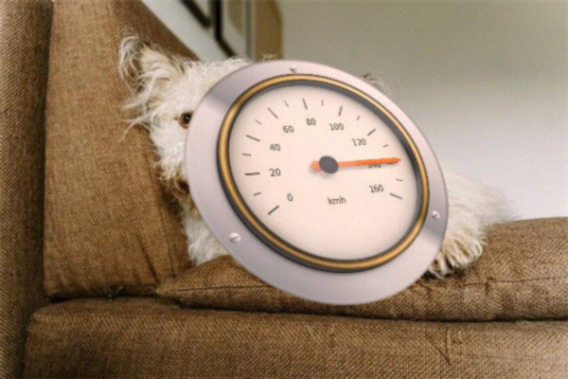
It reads 140
